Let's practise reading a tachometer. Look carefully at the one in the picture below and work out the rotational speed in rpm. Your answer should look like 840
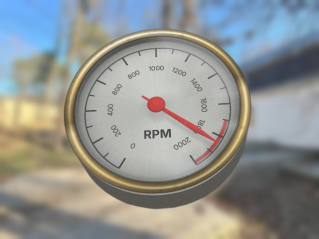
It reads 1850
